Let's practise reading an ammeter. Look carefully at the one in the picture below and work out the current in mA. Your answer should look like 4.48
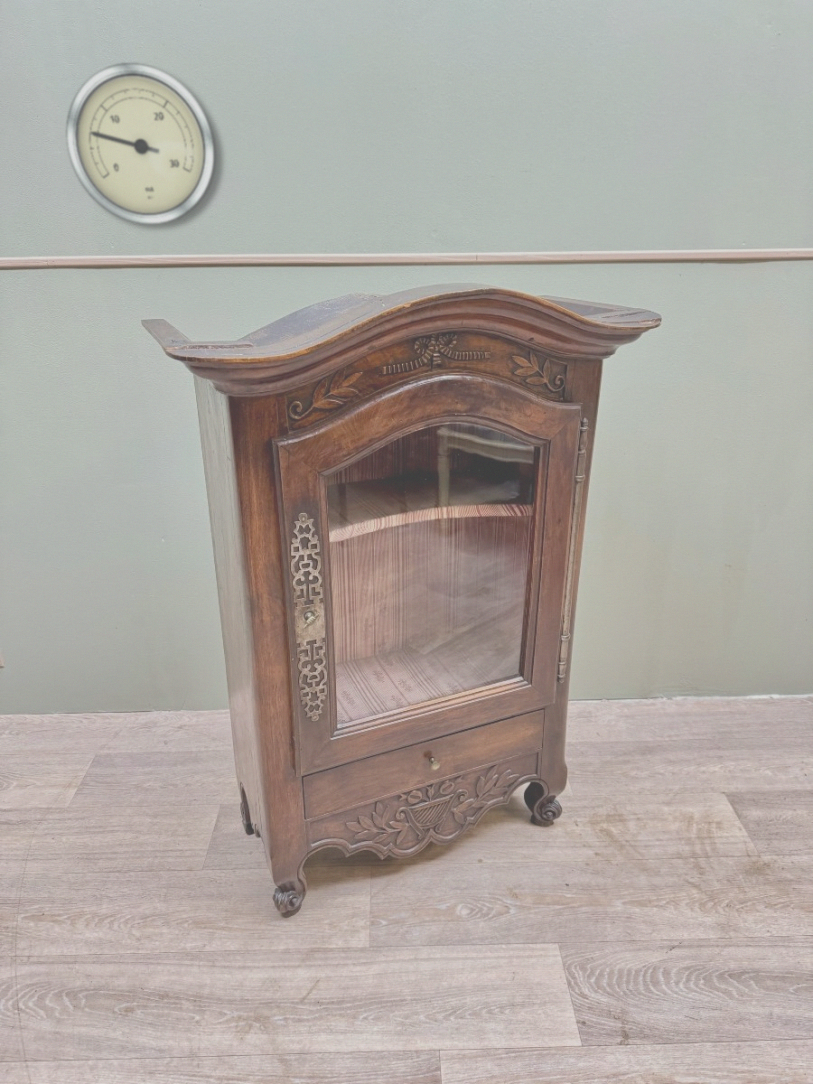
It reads 6
